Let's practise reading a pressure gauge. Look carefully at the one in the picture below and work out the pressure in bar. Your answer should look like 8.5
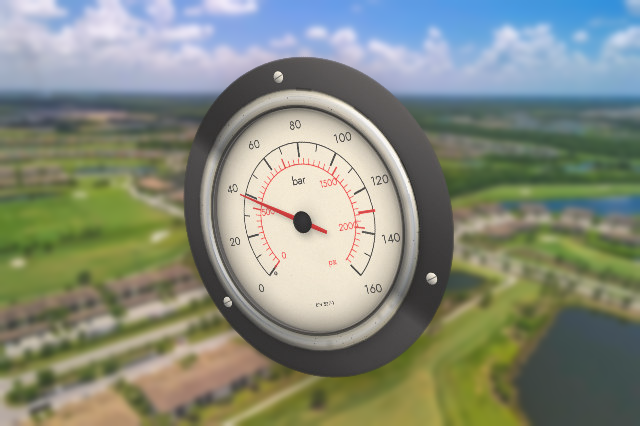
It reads 40
